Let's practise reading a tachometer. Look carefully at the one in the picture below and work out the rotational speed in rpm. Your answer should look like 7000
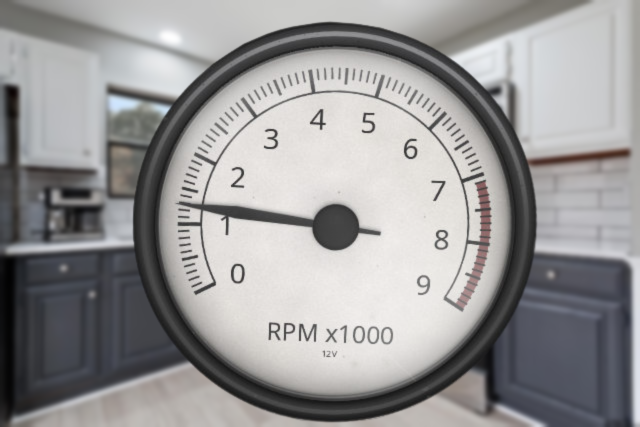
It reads 1300
